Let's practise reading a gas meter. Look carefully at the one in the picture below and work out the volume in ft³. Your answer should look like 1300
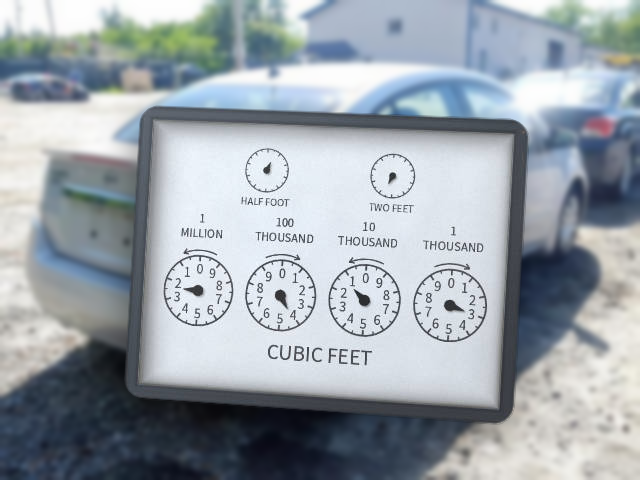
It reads 241300
